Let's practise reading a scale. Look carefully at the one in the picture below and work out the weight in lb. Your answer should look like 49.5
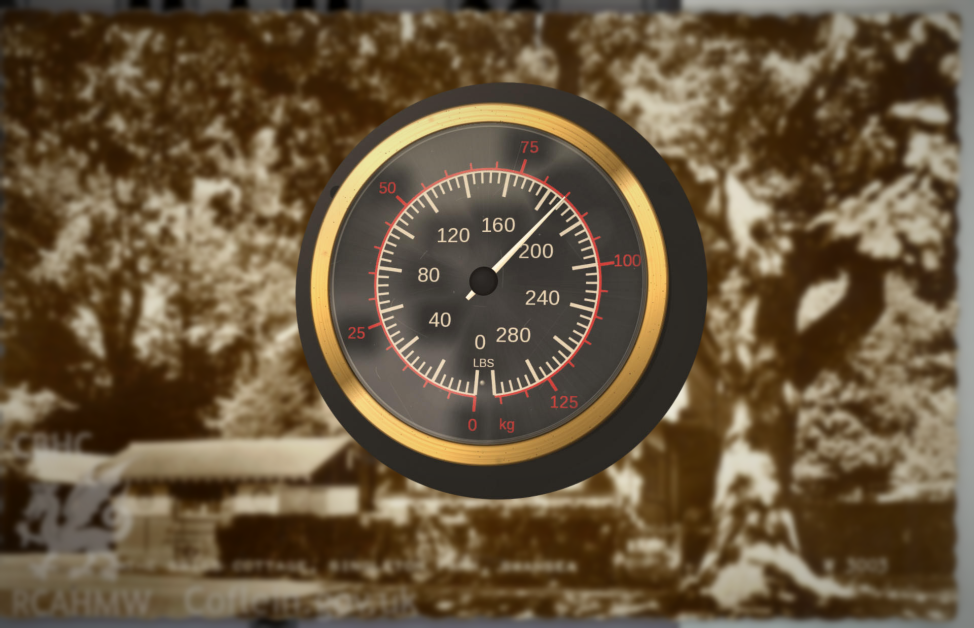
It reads 188
